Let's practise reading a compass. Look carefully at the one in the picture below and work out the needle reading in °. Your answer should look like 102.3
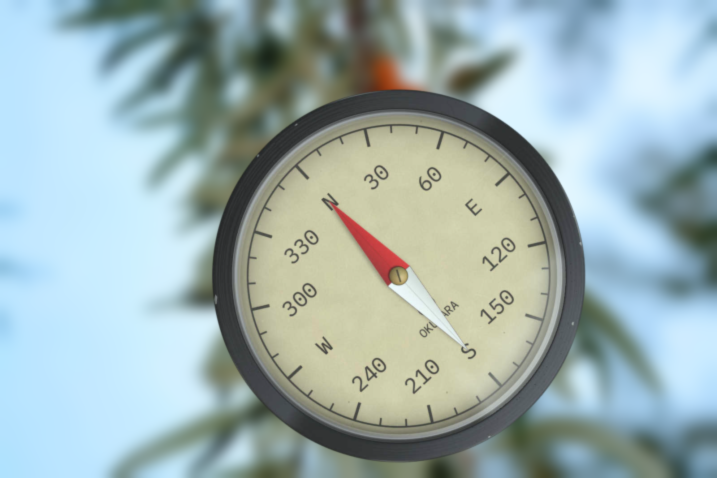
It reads 0
